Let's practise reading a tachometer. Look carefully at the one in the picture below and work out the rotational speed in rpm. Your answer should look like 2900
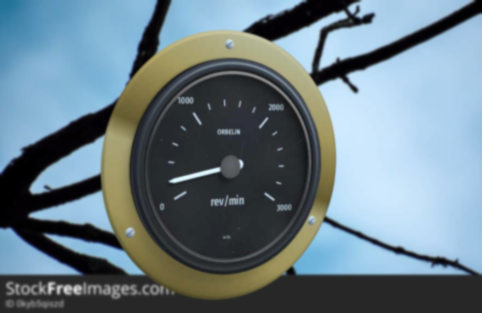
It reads 200
